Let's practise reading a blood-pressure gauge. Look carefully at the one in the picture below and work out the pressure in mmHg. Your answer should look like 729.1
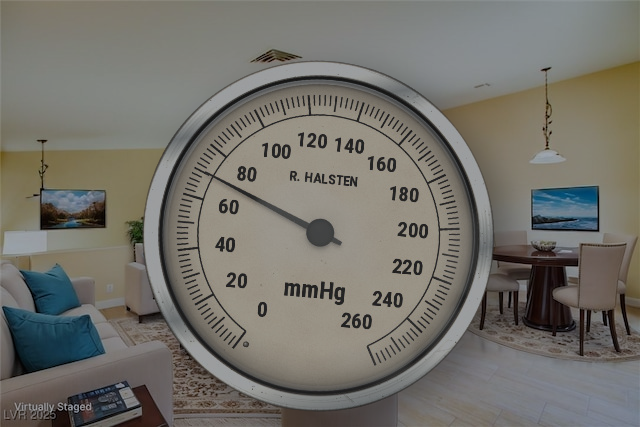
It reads 70
